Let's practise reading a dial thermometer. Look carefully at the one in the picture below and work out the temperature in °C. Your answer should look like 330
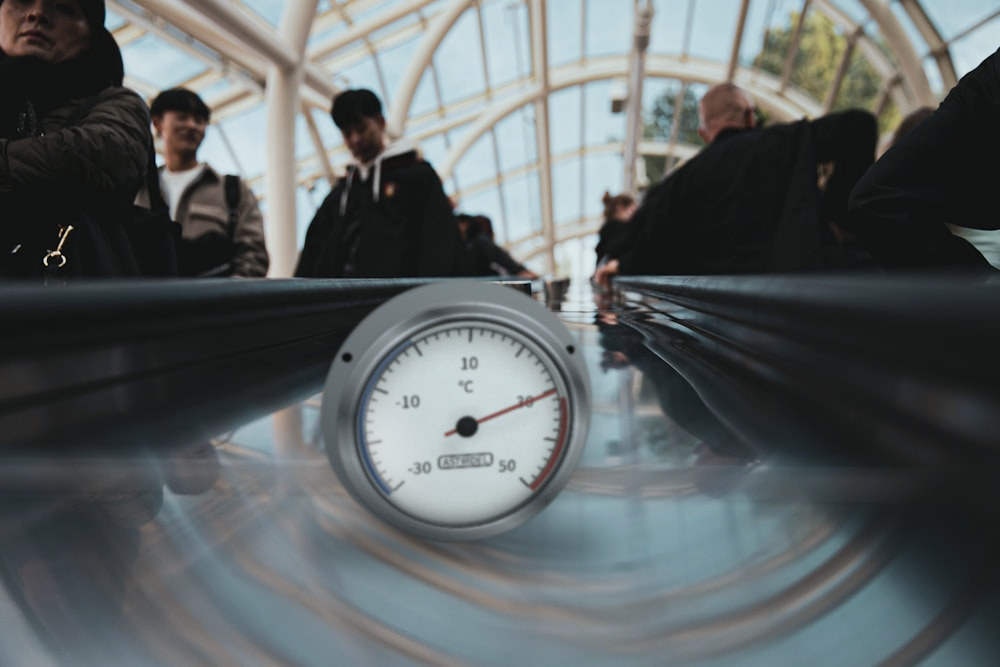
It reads 30
